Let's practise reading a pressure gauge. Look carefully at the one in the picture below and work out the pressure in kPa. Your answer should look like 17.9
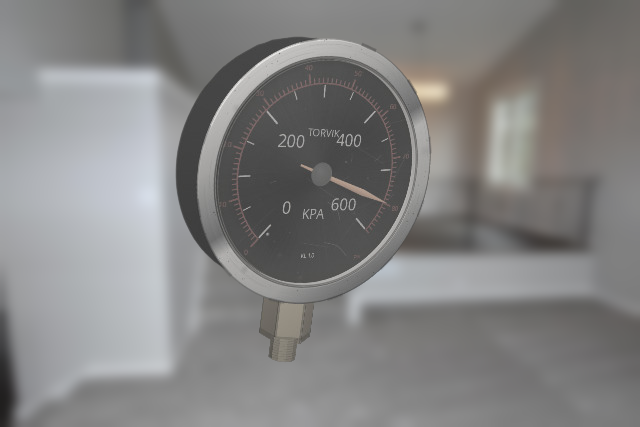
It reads 550
